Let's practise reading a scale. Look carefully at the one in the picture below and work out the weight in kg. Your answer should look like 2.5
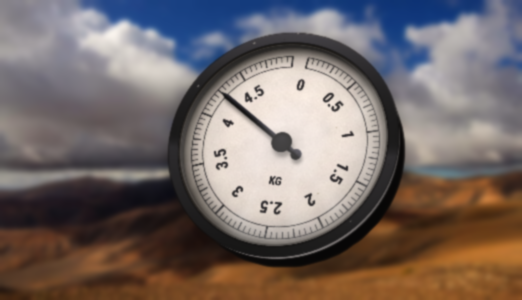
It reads 4.25
